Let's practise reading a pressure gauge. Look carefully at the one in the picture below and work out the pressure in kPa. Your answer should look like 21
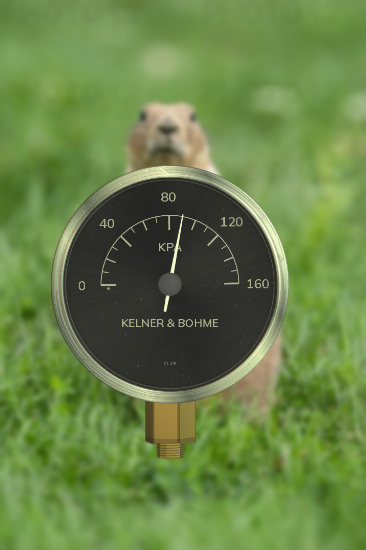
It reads 90
